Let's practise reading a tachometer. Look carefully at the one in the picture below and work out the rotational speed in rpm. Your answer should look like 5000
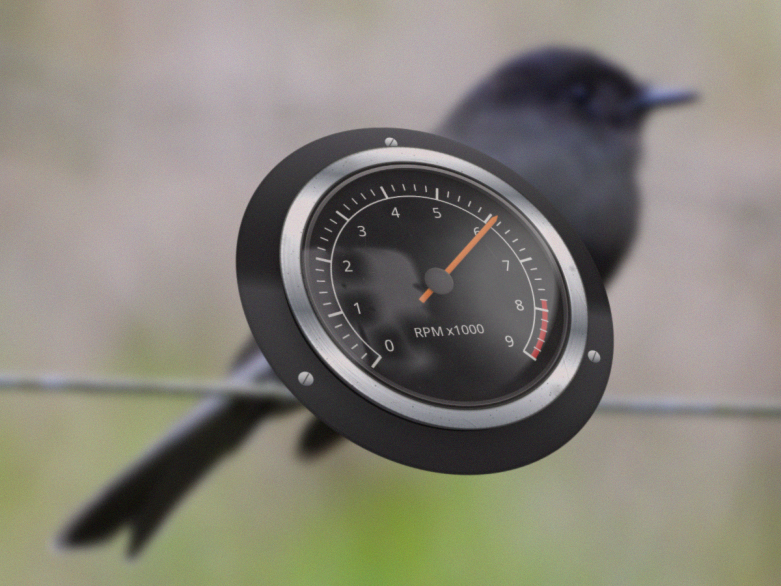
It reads 6100
